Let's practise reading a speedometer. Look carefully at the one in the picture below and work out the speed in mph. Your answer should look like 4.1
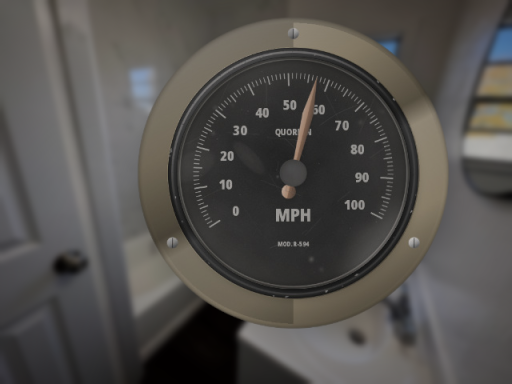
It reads 57
